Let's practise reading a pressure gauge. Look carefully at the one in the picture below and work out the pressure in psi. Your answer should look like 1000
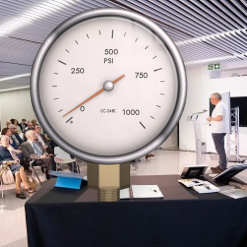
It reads 25
